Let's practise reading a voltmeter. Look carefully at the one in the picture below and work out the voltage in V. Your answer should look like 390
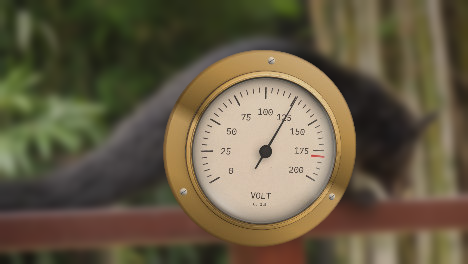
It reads 125
